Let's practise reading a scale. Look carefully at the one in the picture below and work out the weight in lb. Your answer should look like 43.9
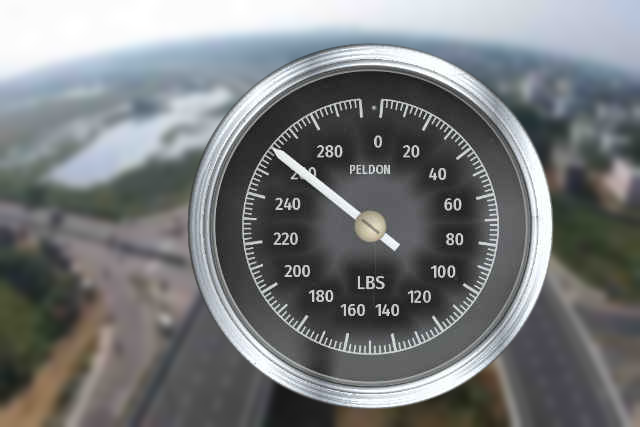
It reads 260
